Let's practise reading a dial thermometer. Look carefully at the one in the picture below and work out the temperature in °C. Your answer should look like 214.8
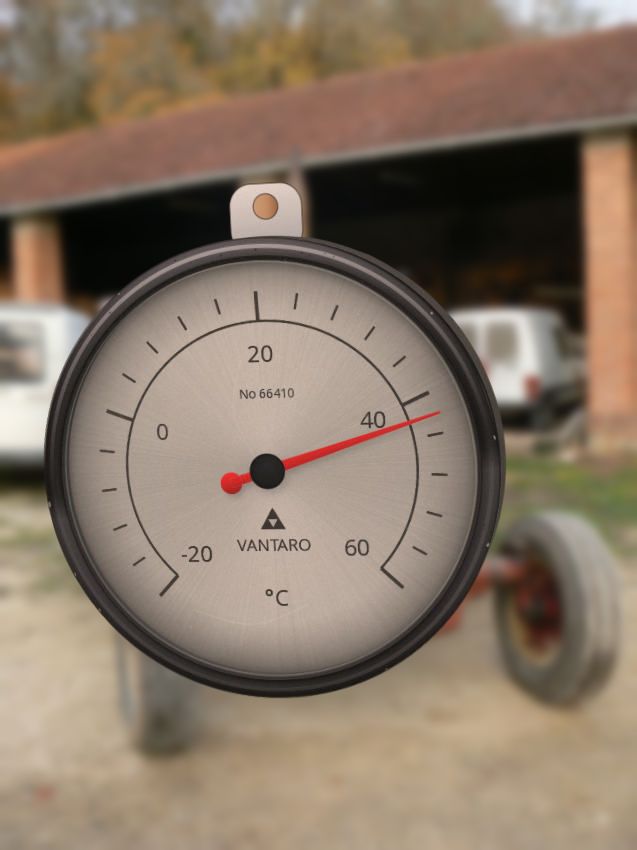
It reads 42
